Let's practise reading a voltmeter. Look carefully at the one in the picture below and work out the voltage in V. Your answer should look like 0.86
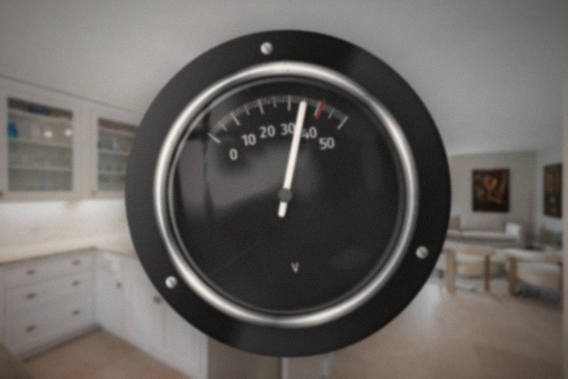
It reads 35
